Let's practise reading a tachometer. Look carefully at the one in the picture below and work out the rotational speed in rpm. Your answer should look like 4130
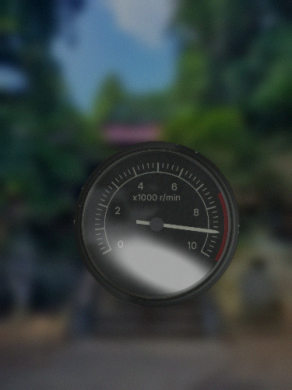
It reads 9000
